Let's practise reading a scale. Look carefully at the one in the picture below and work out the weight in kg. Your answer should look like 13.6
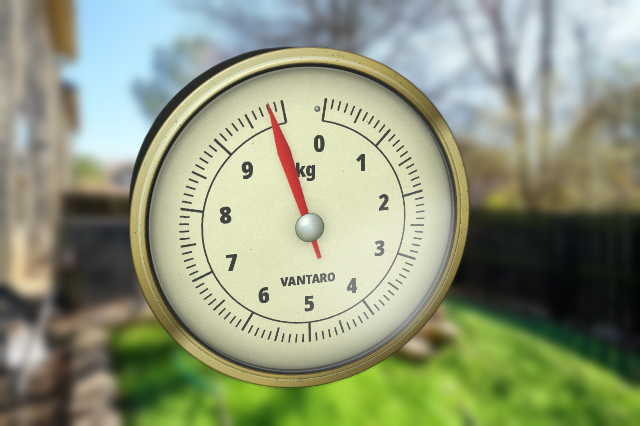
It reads 9.8
